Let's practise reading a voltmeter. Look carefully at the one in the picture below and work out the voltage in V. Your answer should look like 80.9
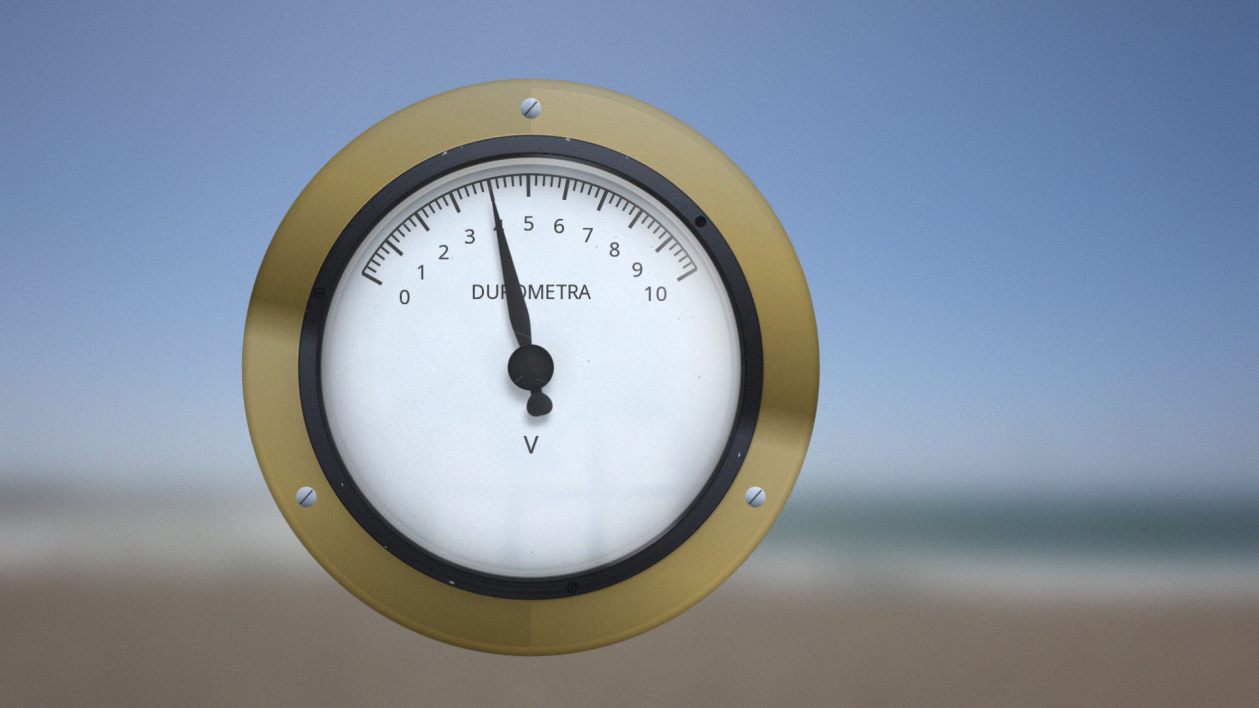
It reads 4
